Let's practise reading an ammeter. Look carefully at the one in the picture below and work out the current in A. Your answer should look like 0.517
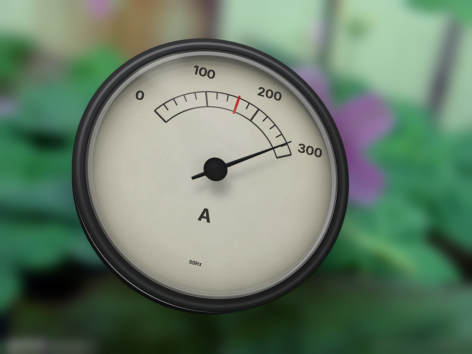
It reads 280
